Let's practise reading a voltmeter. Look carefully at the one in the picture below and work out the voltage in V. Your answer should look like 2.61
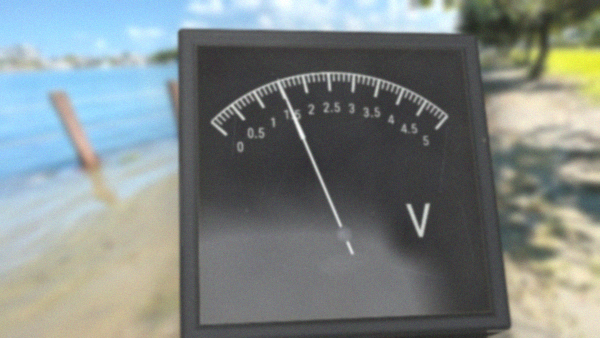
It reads 1.5
